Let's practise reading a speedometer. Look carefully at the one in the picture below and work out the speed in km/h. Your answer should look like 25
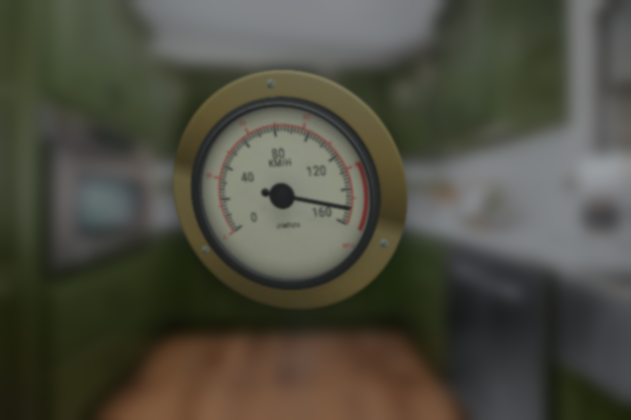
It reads 150
